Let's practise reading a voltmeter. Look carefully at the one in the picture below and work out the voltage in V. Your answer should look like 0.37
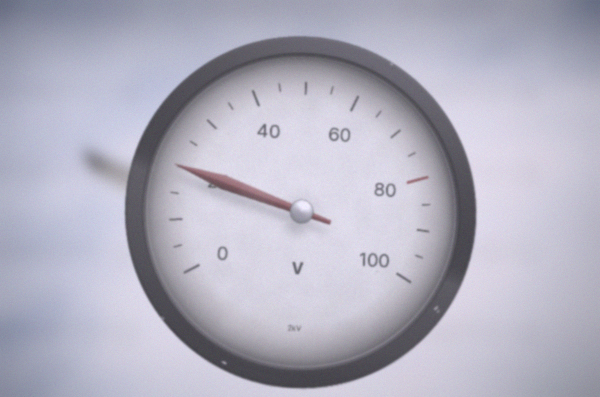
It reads 20
